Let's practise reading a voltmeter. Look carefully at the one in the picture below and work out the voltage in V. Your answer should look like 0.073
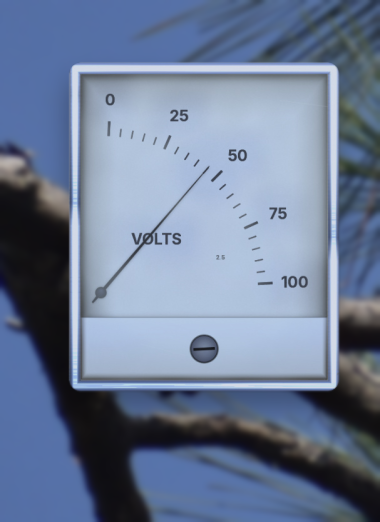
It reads 45
